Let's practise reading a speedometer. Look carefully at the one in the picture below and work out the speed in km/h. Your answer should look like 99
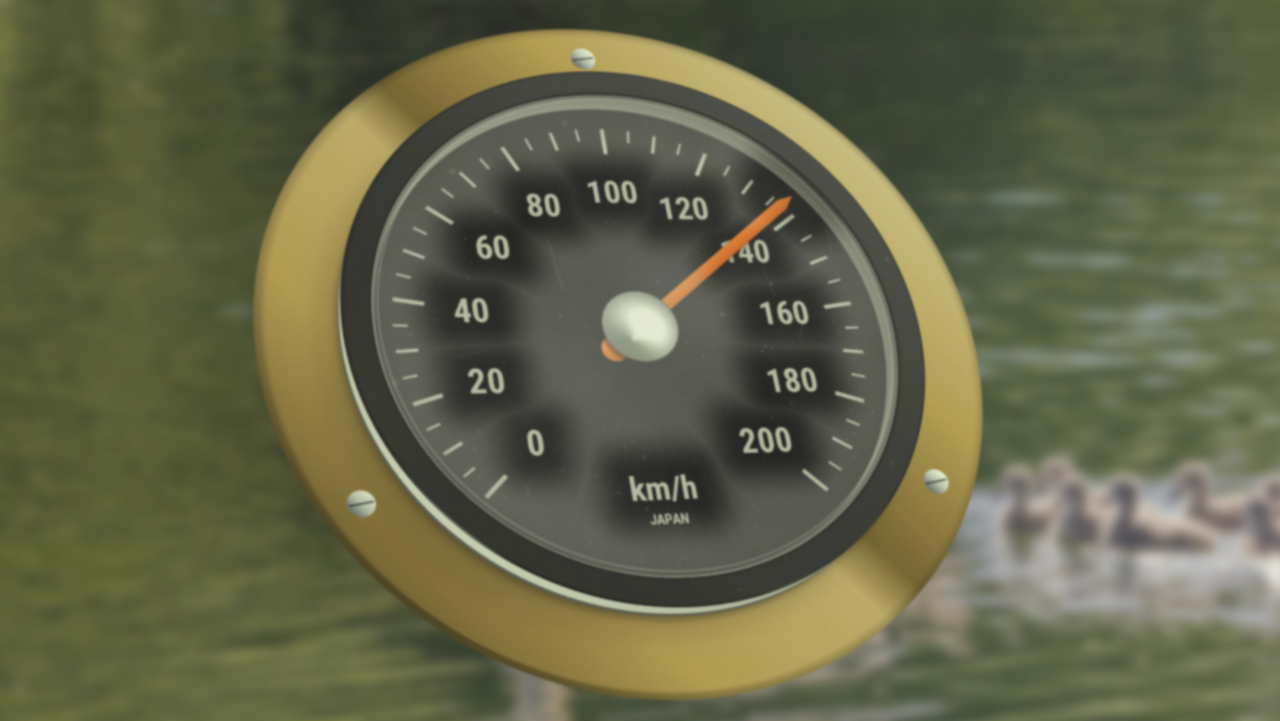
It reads 137.5
